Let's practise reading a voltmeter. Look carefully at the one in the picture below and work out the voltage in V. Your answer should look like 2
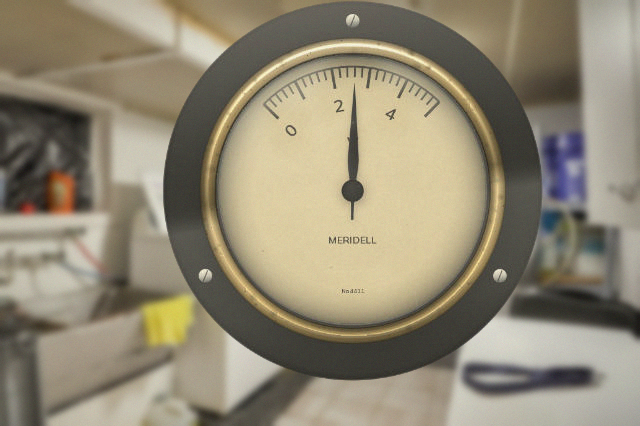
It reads 2.6
